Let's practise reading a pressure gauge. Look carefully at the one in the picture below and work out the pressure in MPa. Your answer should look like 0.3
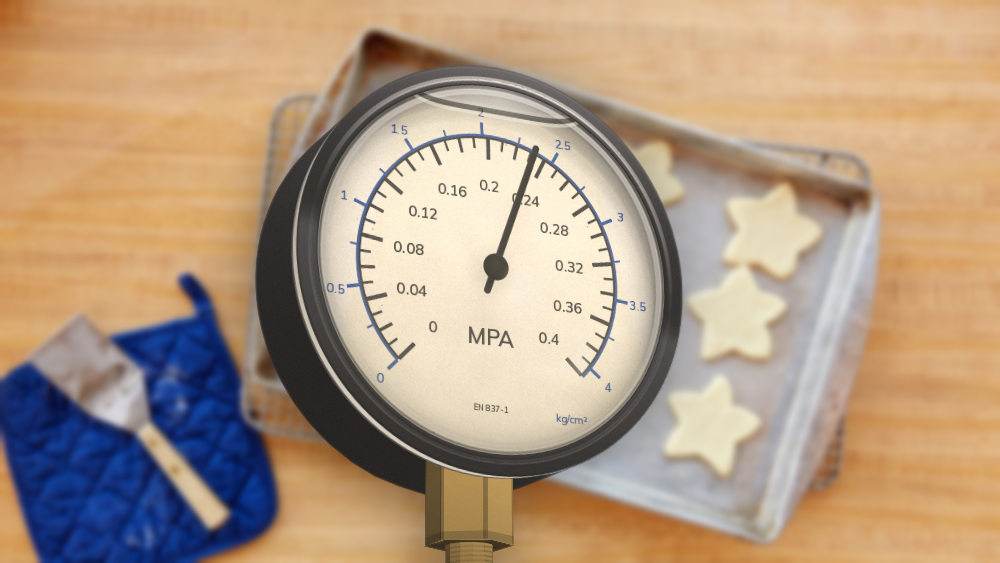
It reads 0.23
